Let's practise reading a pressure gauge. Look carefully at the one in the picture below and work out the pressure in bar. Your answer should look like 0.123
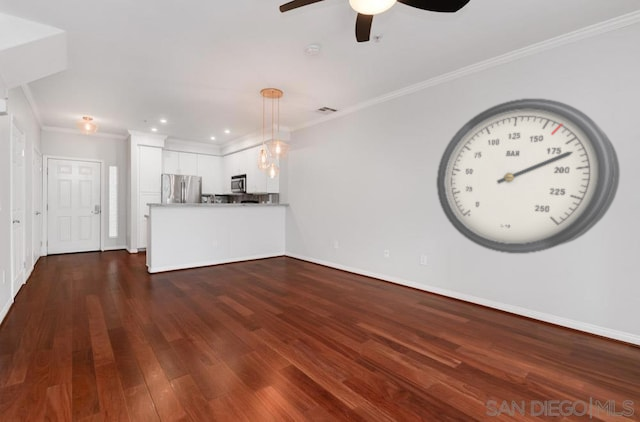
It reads 185
